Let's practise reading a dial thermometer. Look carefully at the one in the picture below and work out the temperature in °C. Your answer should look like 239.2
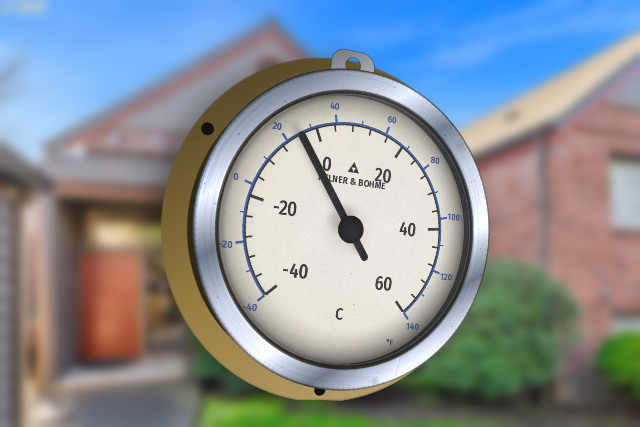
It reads -4
